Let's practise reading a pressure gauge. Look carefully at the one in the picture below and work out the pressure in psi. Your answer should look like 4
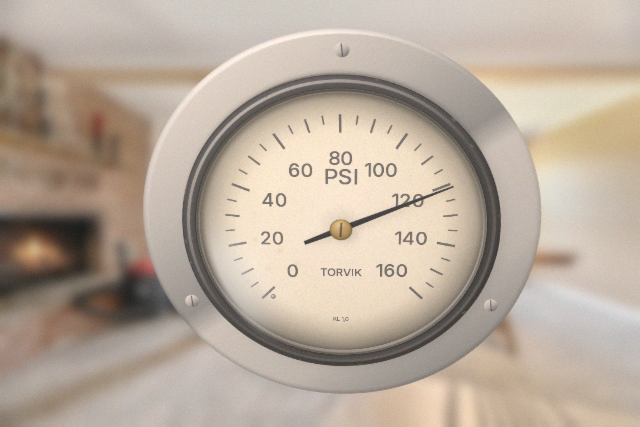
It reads 120
